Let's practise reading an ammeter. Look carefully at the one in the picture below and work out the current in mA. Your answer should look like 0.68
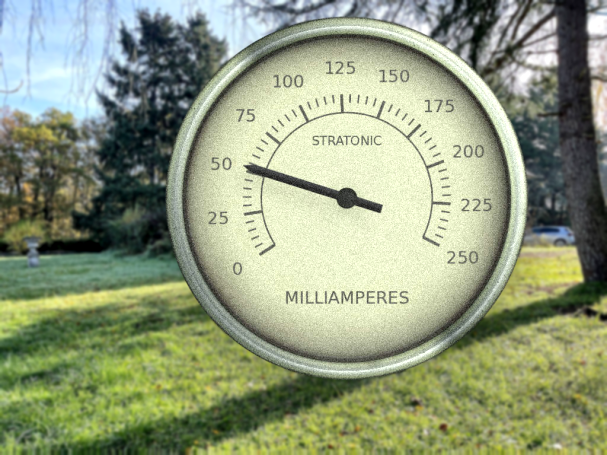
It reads 52.5
